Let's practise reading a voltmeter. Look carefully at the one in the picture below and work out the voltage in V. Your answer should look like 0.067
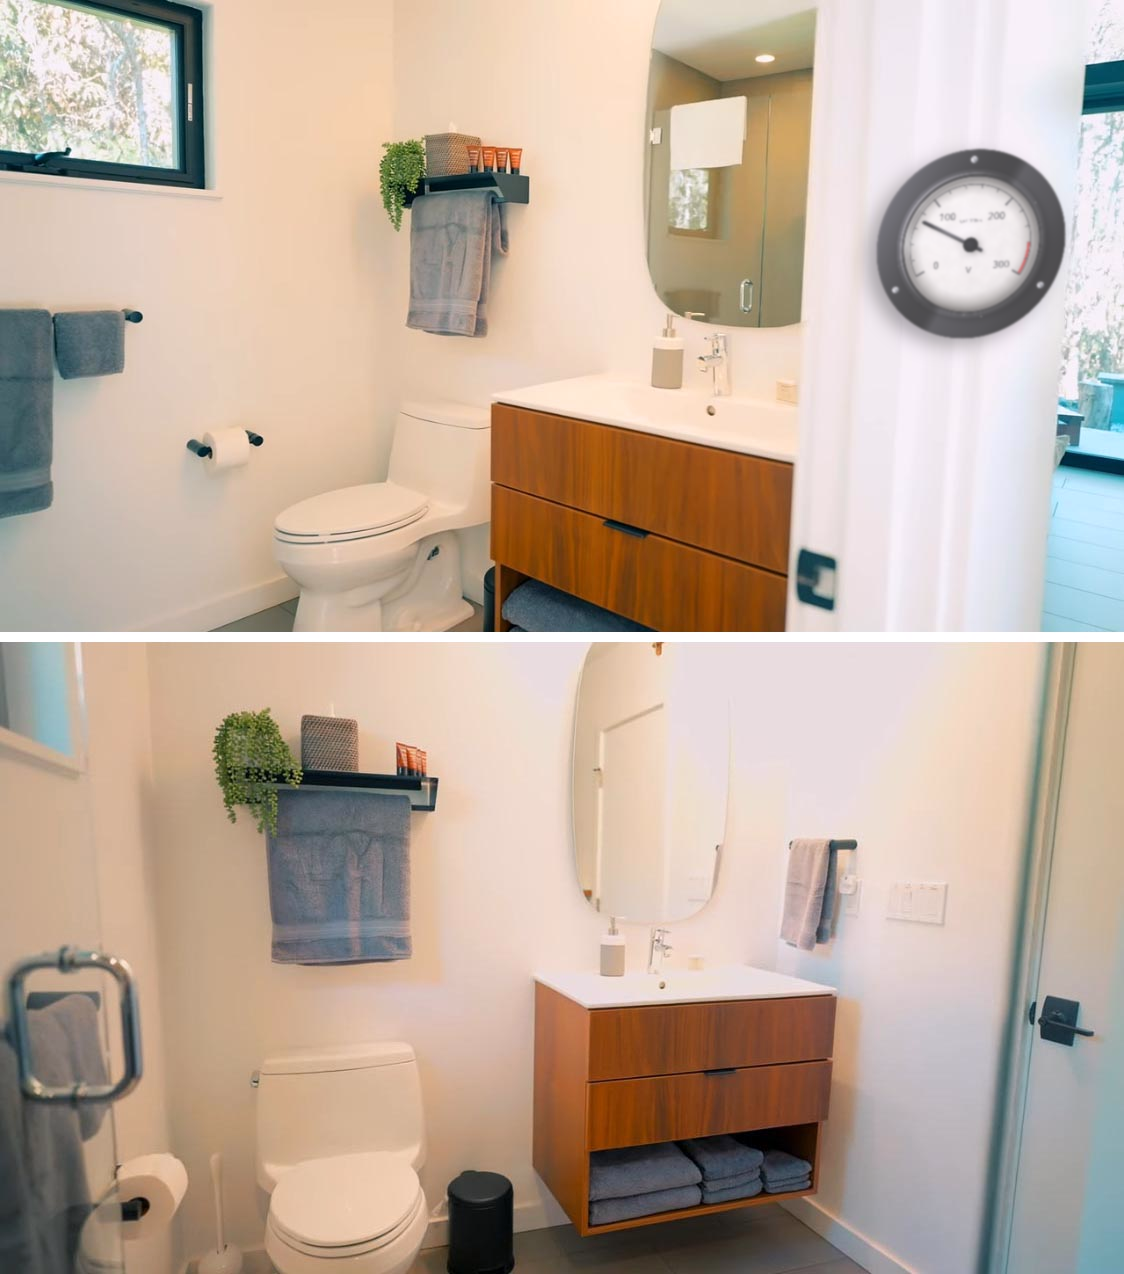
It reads 70
